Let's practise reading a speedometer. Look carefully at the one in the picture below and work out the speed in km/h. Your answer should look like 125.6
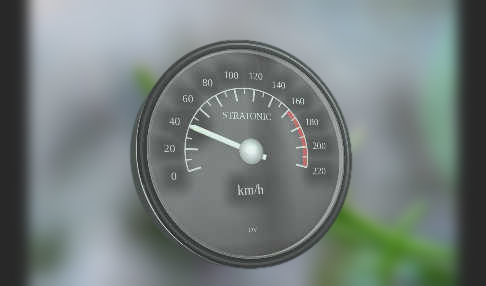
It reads 40
